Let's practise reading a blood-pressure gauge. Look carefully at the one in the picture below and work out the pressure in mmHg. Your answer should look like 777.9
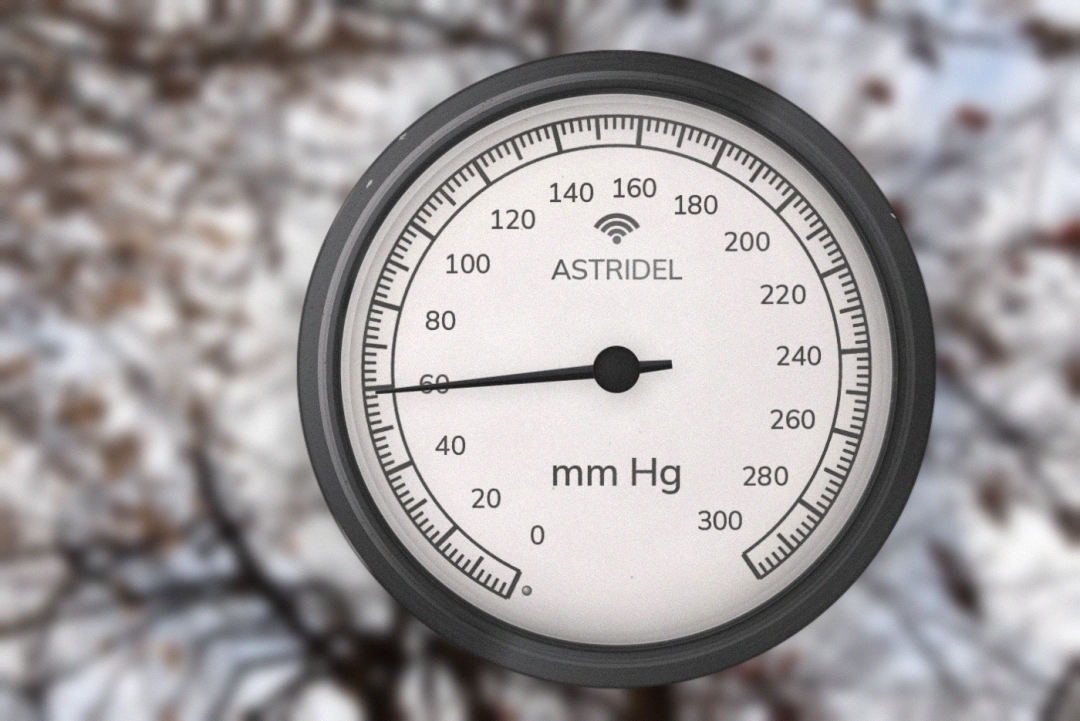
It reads 59
